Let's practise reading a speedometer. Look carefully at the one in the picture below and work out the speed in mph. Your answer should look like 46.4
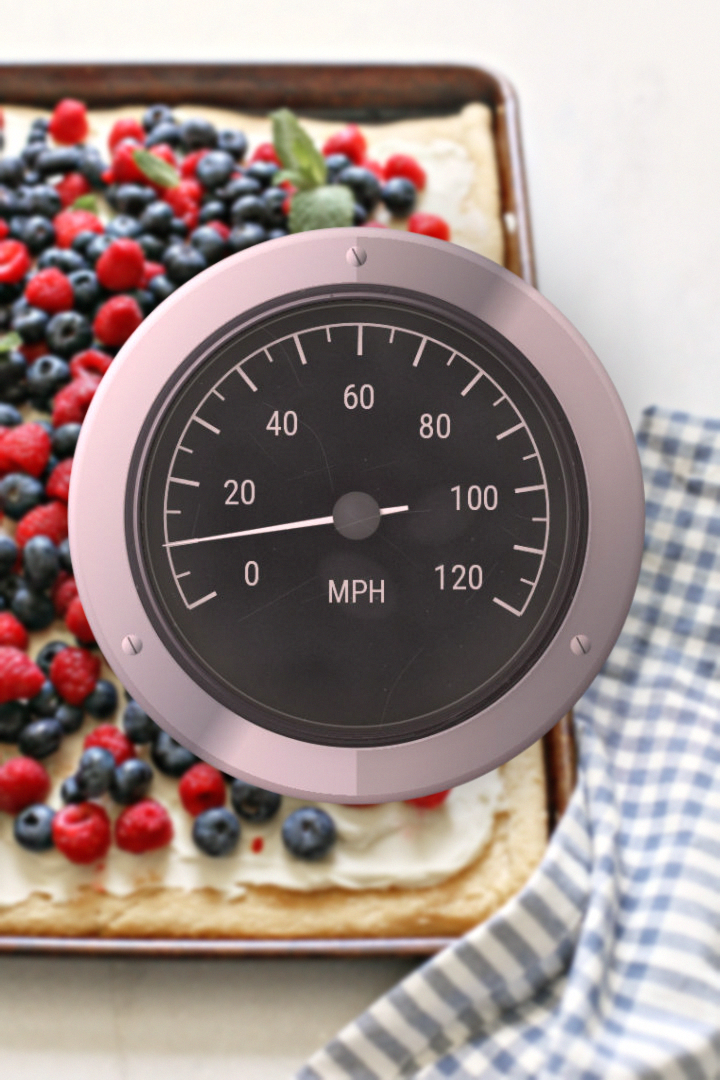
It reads 10
